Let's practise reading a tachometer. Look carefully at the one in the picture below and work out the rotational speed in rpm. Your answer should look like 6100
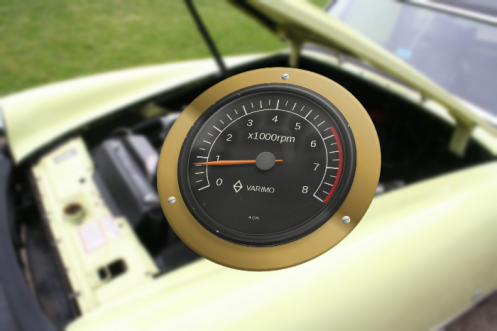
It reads 750
